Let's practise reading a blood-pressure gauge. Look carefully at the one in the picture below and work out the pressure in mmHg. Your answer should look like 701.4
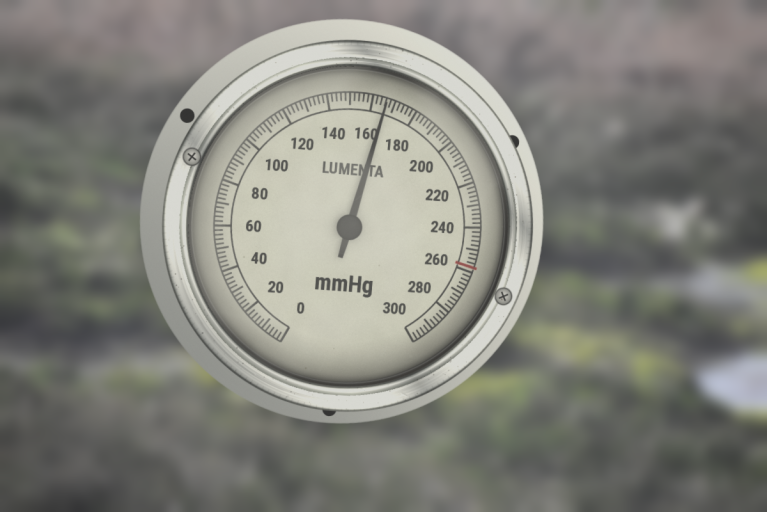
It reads 166
